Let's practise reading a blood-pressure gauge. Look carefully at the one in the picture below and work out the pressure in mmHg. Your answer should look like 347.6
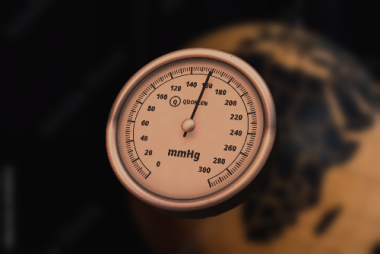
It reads 160
